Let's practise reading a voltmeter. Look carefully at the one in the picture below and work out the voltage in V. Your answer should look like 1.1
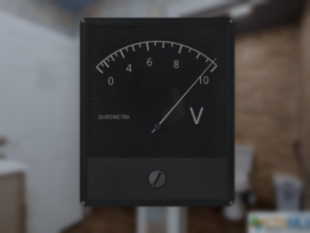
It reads 9.75
